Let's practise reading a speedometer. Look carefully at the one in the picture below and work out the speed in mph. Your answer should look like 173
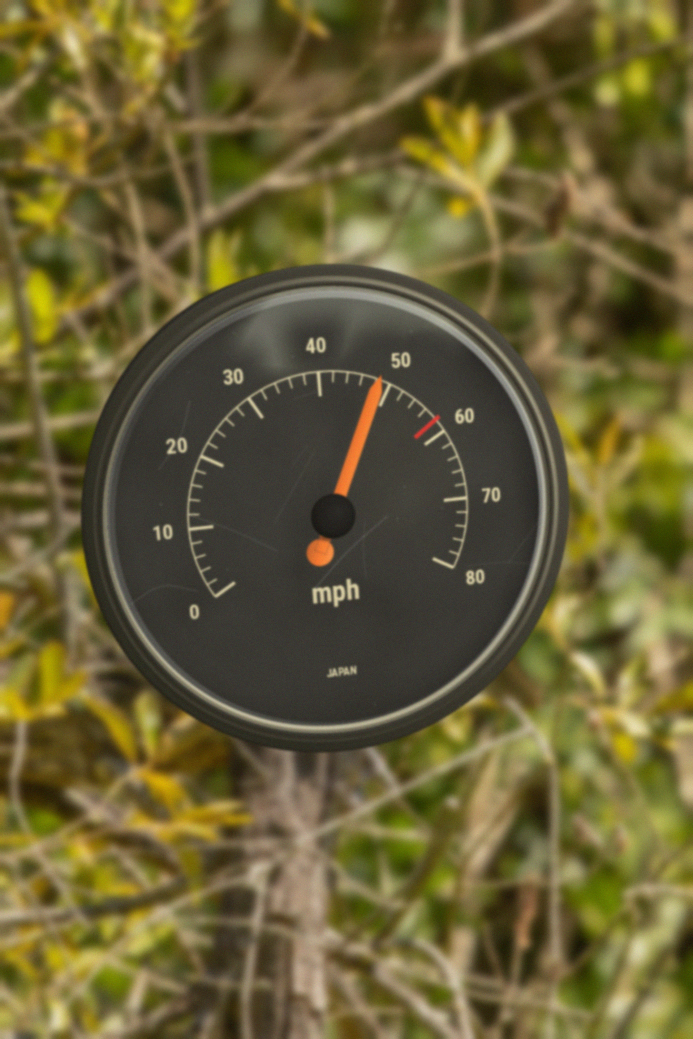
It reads 48
